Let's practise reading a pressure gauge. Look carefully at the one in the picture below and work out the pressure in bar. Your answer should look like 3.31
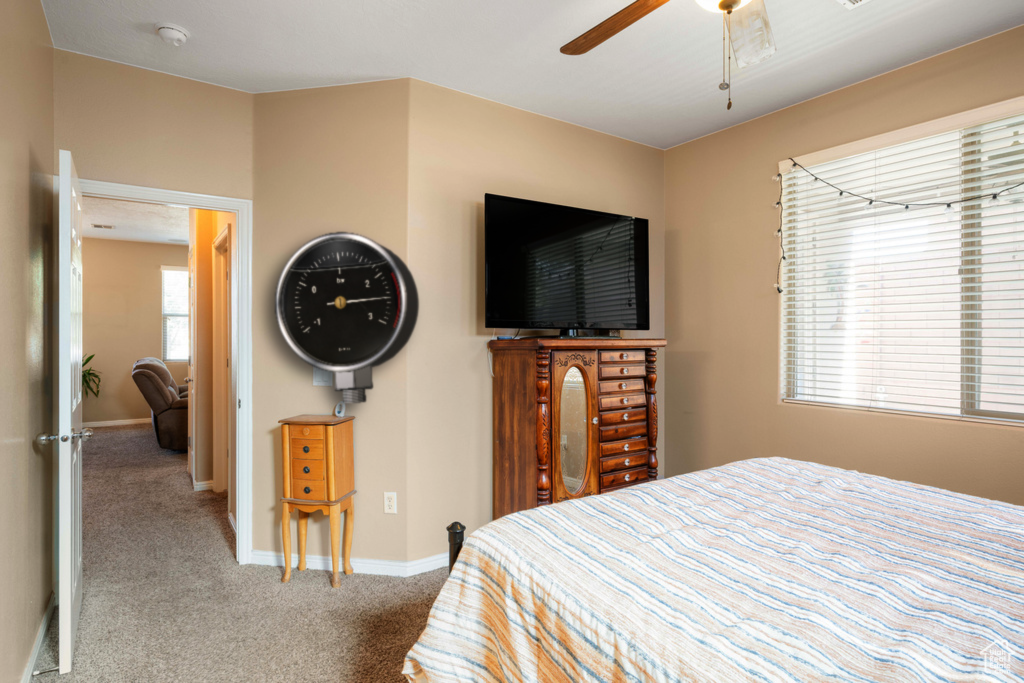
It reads 2.5
